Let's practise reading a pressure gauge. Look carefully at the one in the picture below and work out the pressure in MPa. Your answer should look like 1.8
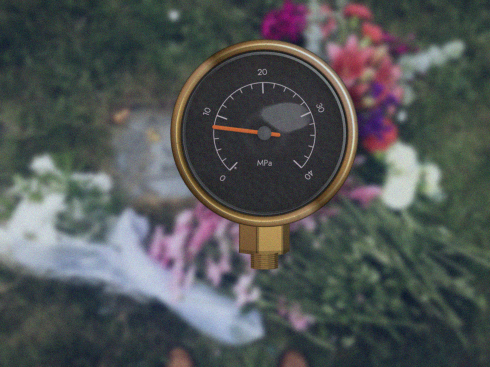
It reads 8
